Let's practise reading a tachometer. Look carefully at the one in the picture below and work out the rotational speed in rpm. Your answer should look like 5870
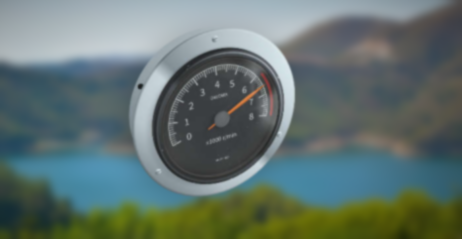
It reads 6500
